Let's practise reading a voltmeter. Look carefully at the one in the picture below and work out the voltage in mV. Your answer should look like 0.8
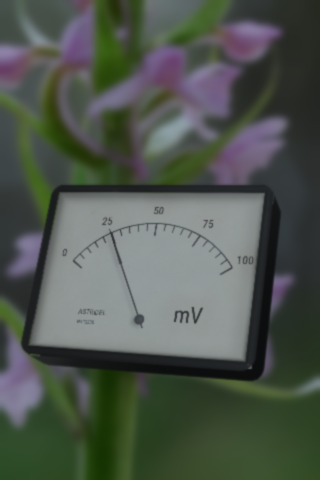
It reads 25
